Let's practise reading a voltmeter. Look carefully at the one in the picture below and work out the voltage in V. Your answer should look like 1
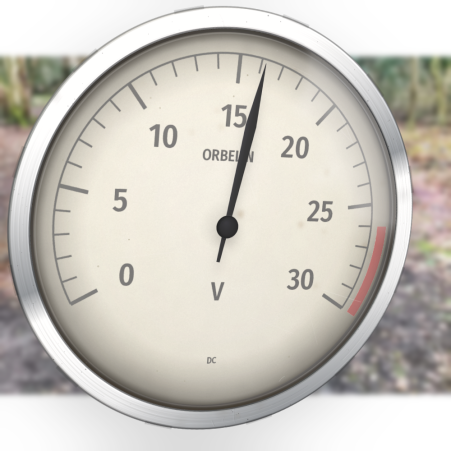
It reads 16
